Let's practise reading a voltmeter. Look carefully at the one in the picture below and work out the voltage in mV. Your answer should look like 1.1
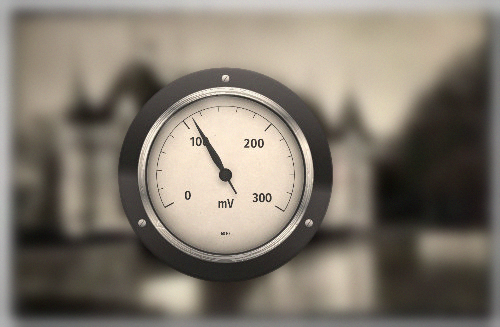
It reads 110
